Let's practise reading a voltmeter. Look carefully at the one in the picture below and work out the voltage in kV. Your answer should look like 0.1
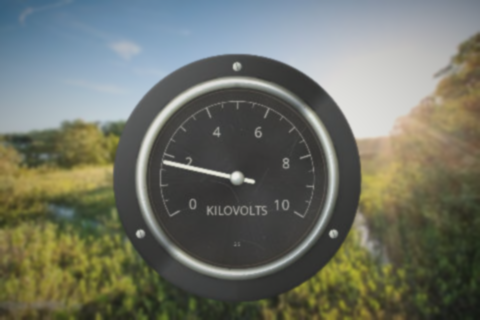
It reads 1.75
